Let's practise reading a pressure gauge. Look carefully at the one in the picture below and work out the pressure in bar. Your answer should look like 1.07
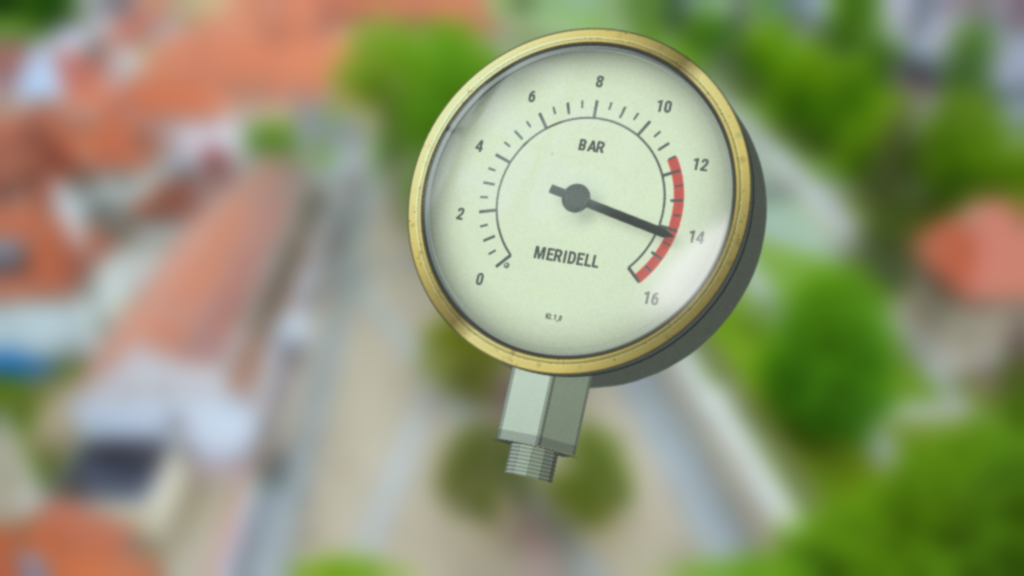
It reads 14.25
